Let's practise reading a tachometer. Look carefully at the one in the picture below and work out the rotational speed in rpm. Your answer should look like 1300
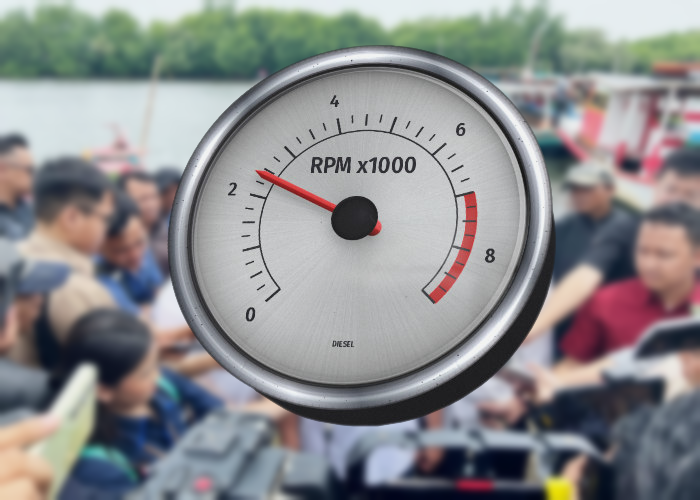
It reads 2375
